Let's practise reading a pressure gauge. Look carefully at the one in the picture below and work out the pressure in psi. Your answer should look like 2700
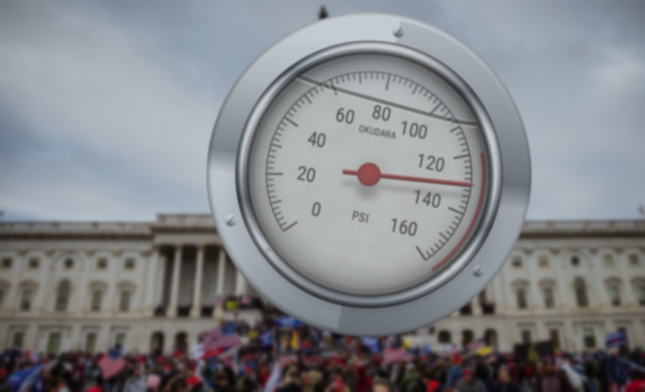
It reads 130
